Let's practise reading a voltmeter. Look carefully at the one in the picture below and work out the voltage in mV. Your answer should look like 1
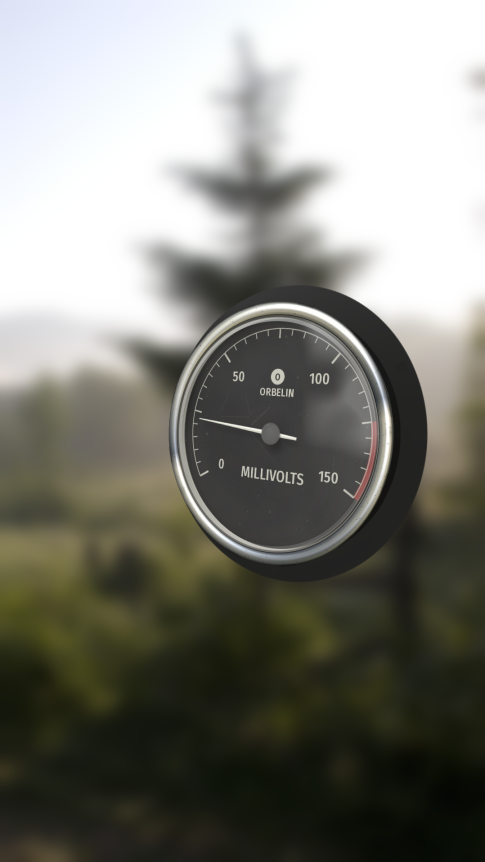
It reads 22.5
